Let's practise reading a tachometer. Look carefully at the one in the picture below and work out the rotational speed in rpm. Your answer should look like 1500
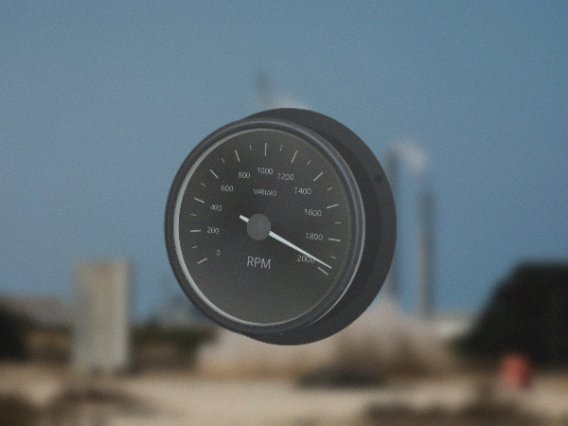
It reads 1950
